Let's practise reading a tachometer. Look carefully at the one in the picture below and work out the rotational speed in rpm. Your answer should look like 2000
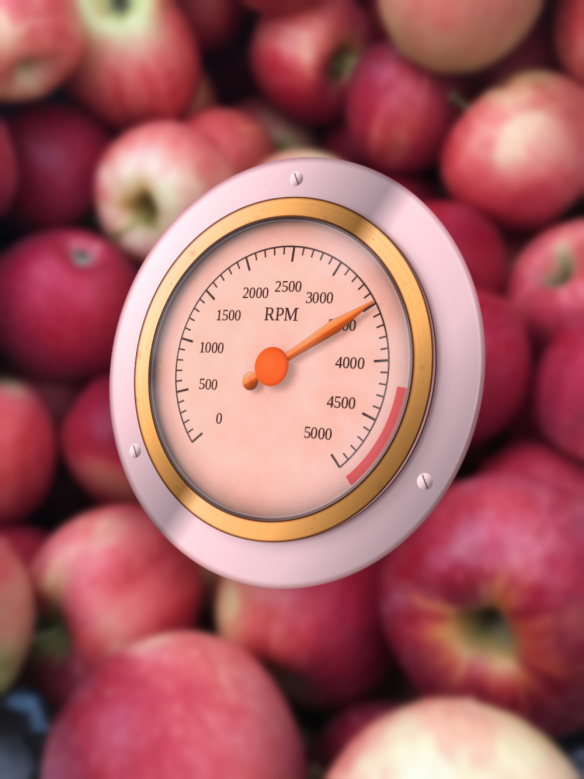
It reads 3500
